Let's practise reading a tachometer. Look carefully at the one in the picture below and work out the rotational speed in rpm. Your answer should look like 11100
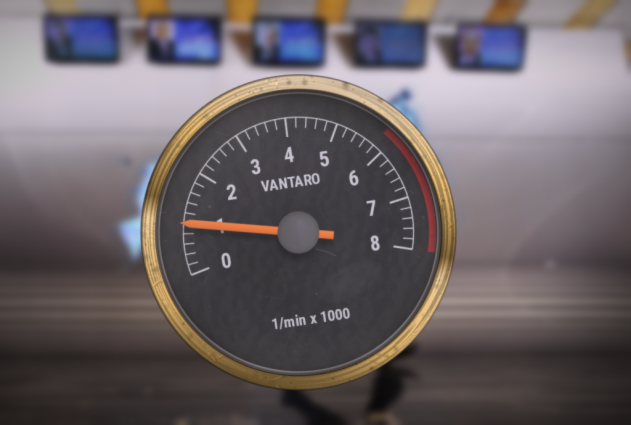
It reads 1000
